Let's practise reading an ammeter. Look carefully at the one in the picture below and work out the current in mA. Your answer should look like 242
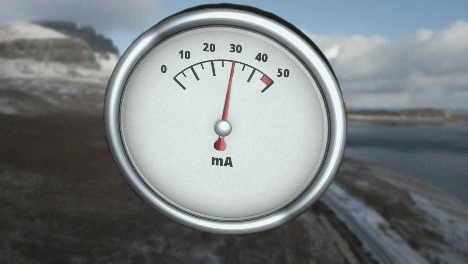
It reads 30
